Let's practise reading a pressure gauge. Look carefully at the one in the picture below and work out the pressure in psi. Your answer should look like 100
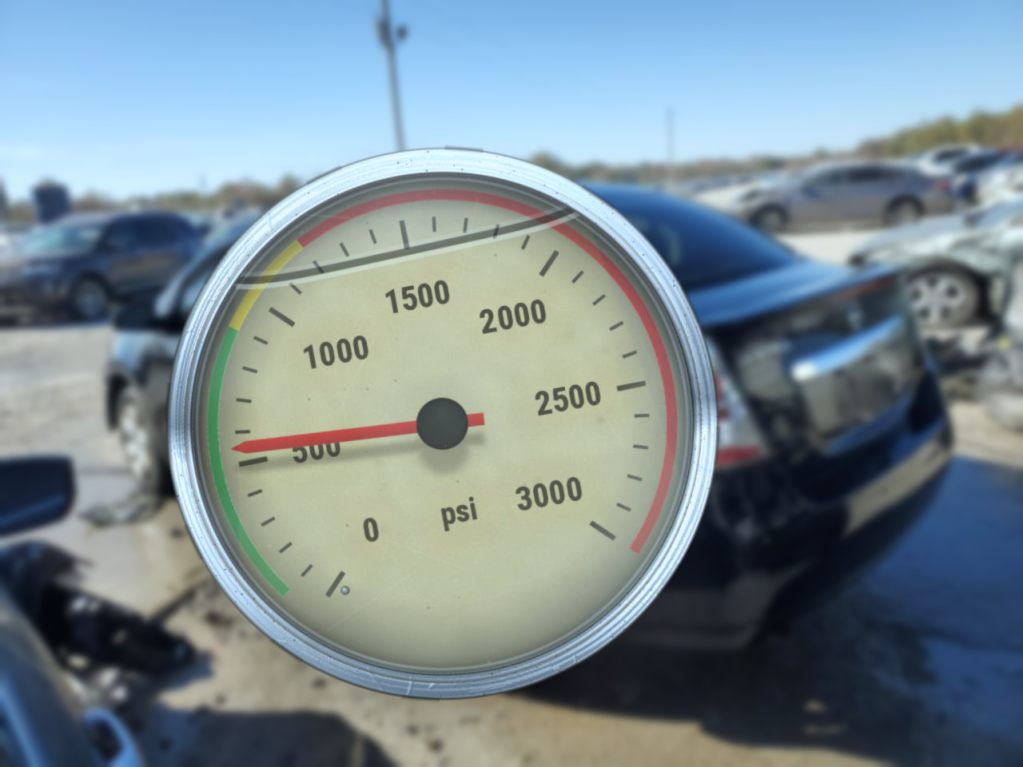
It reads 550
